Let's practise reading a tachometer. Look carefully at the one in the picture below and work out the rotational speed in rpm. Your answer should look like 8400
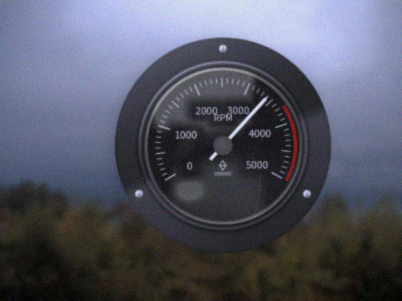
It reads 3400
